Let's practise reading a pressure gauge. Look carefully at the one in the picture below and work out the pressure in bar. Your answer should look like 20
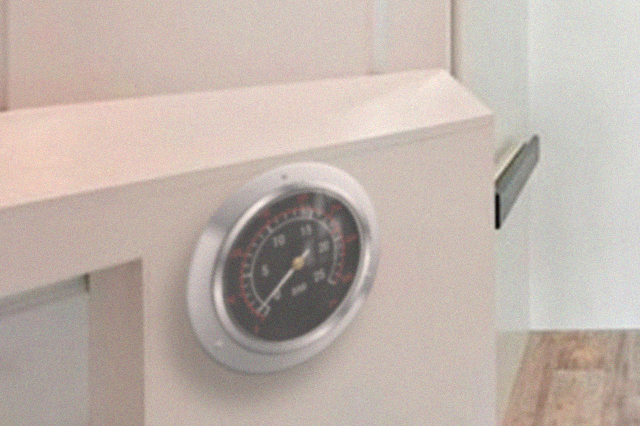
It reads 1
